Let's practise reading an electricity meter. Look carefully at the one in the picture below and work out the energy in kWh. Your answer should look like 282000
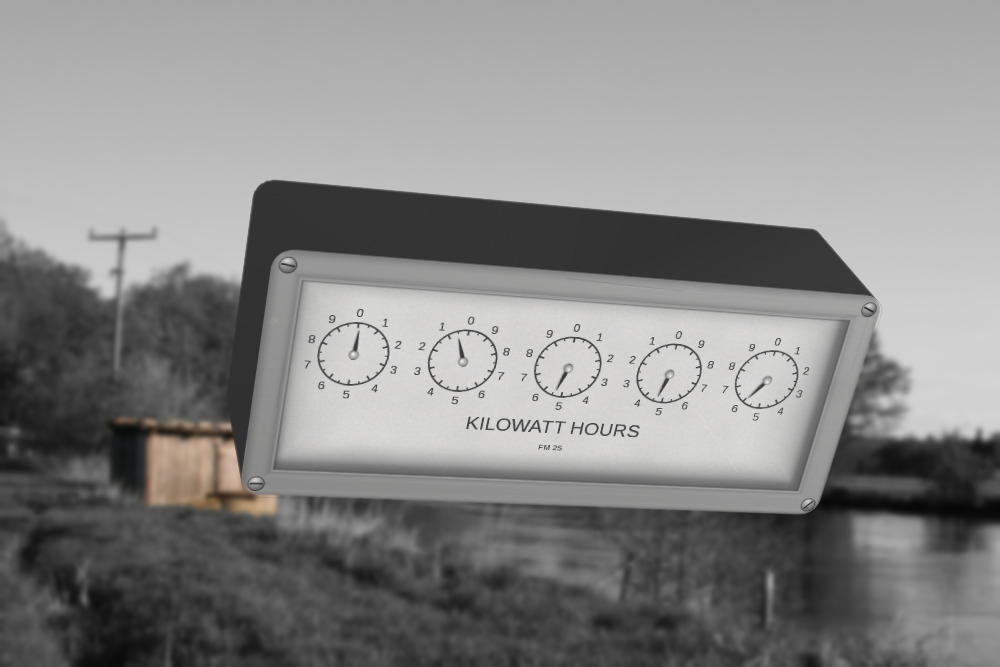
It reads 546
